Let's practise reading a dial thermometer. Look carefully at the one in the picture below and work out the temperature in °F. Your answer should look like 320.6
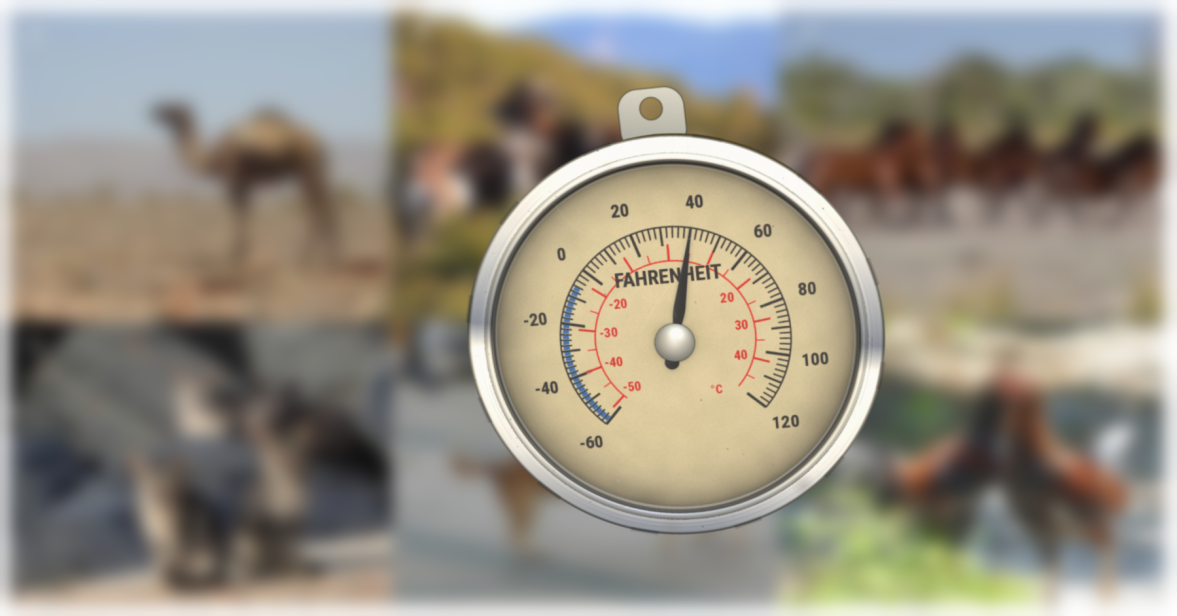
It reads 40
